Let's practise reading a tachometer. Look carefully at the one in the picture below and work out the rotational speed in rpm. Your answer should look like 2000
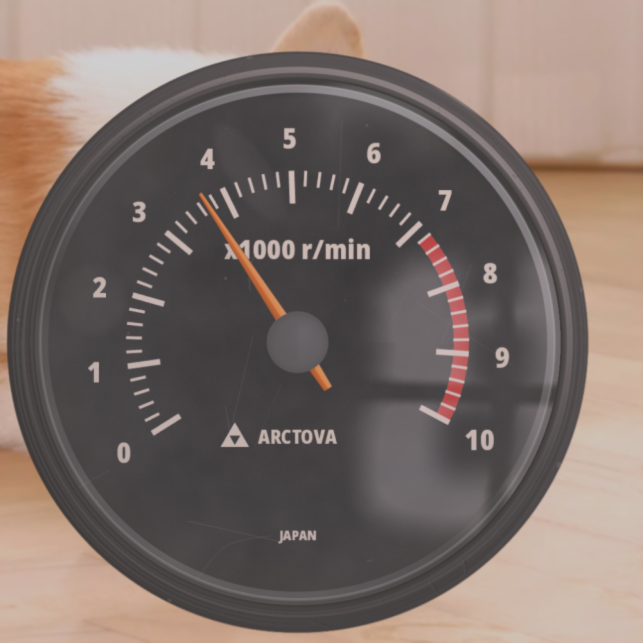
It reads 3700
